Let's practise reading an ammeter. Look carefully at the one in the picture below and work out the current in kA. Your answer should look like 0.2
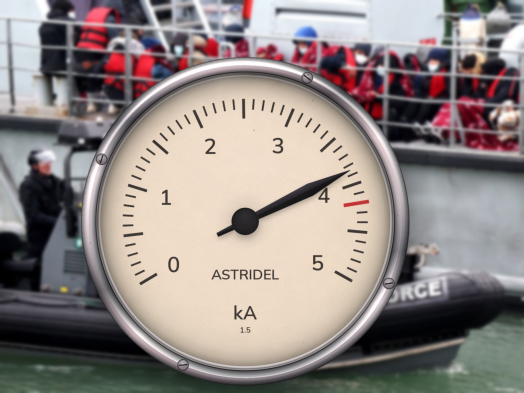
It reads 3.85
